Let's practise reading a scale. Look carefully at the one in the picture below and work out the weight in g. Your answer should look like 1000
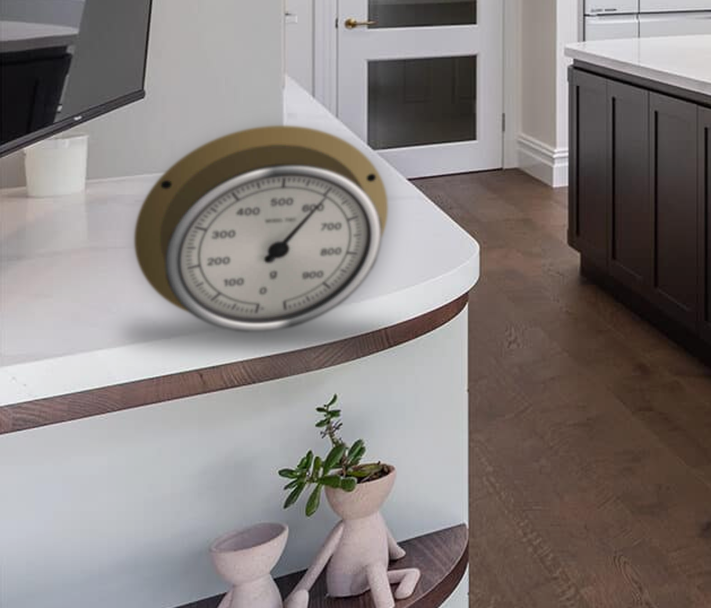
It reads 600
